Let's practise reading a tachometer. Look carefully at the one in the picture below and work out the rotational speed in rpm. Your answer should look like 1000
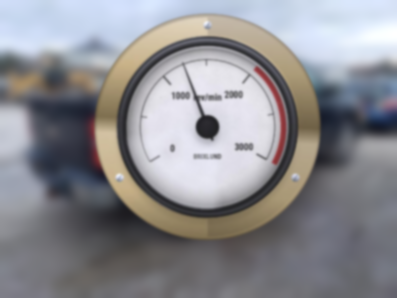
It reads 1250
